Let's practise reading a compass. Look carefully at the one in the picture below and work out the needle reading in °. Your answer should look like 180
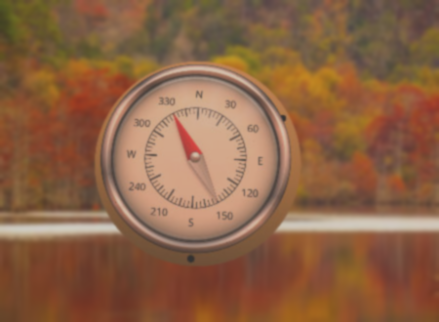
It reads 330
